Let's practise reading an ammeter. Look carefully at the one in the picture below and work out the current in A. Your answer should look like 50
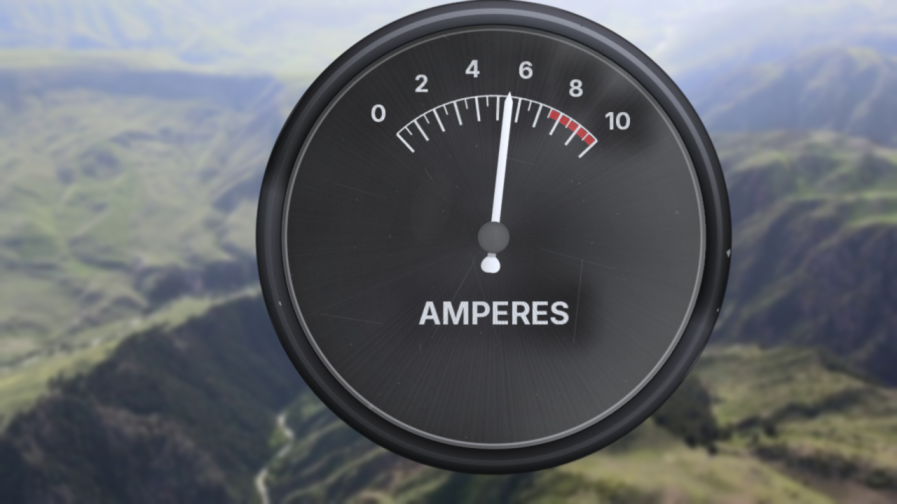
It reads 5.5
